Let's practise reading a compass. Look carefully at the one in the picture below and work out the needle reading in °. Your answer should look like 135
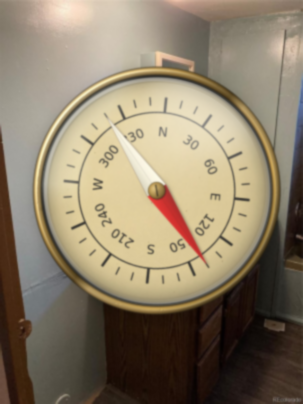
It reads 140
